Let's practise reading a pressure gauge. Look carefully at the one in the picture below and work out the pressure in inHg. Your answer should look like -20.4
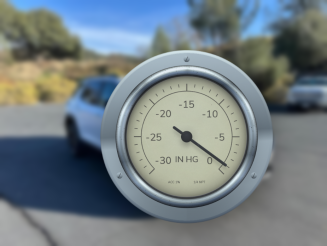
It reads -1
